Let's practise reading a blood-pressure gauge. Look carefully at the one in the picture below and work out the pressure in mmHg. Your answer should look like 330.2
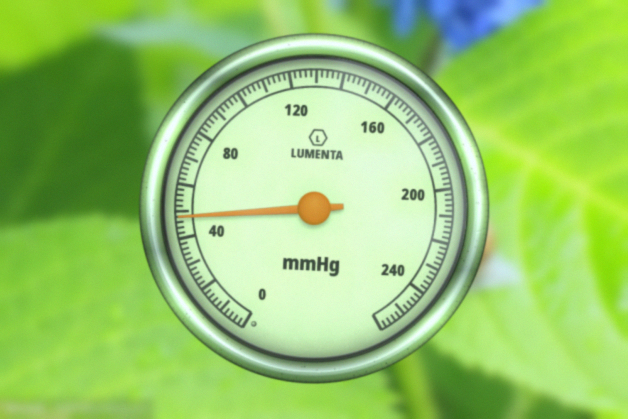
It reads 48
